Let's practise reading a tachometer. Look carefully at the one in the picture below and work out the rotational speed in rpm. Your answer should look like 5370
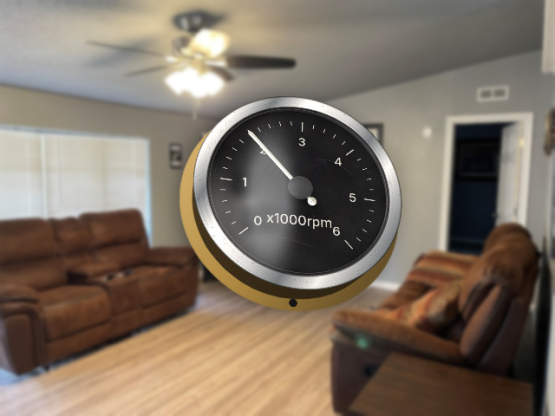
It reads 2000
